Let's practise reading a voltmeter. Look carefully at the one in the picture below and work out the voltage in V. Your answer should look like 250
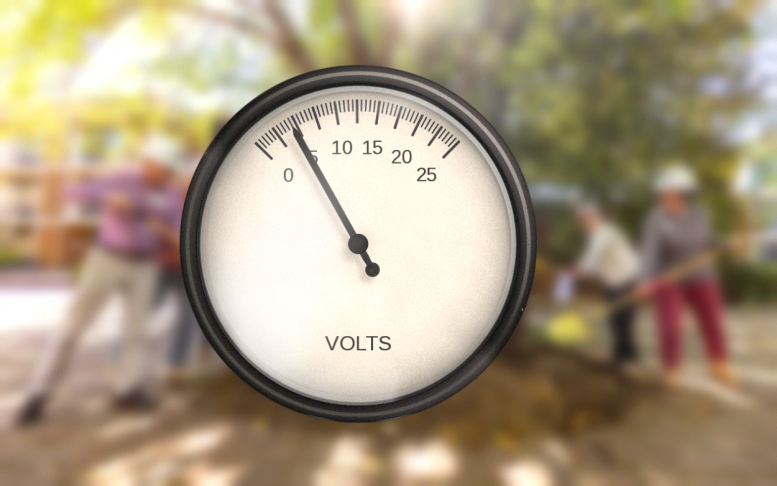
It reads 4.5
